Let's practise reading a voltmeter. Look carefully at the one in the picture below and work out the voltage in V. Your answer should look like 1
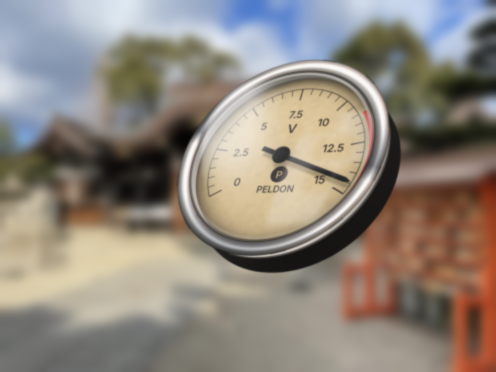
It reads 14.5
